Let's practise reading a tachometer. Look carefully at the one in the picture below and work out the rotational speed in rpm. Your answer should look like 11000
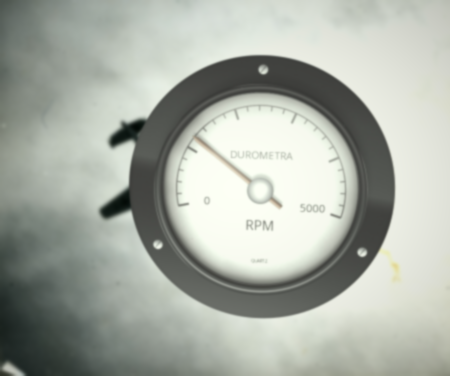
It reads 1200
